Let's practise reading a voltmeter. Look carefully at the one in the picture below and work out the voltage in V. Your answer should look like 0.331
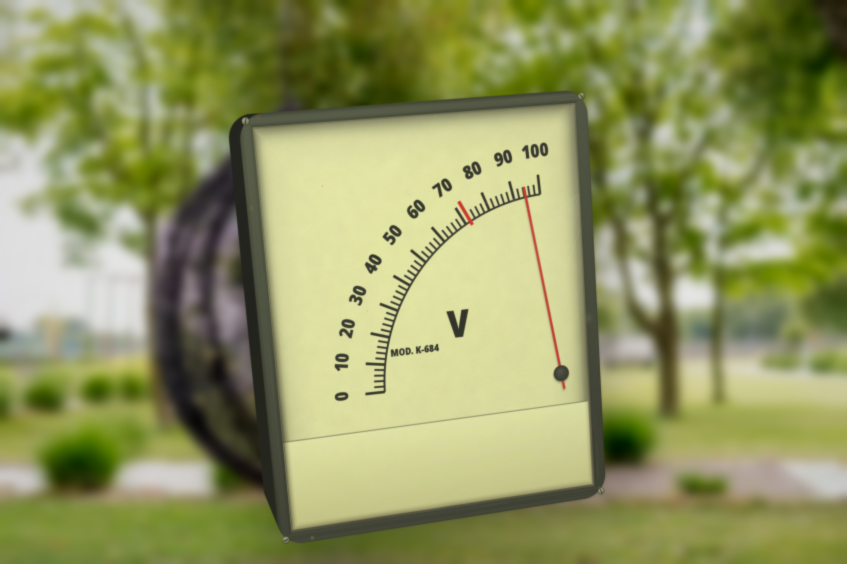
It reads 94
